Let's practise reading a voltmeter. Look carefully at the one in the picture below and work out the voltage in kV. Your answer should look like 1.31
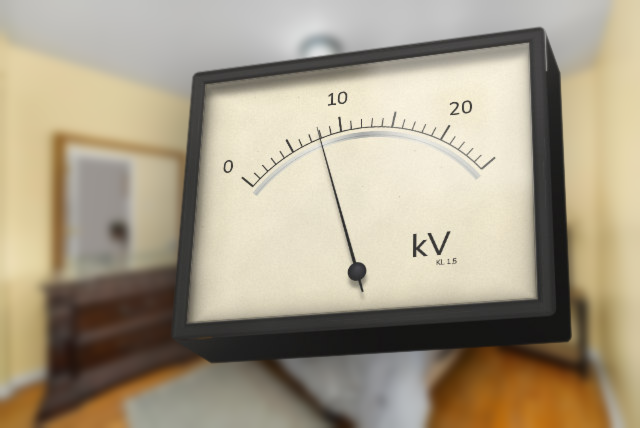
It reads 8
